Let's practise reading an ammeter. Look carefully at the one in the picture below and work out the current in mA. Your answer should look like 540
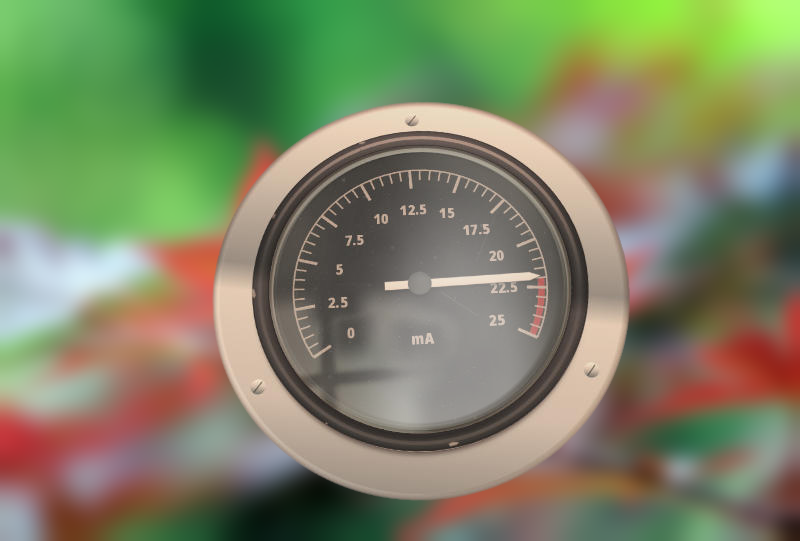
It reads 22
